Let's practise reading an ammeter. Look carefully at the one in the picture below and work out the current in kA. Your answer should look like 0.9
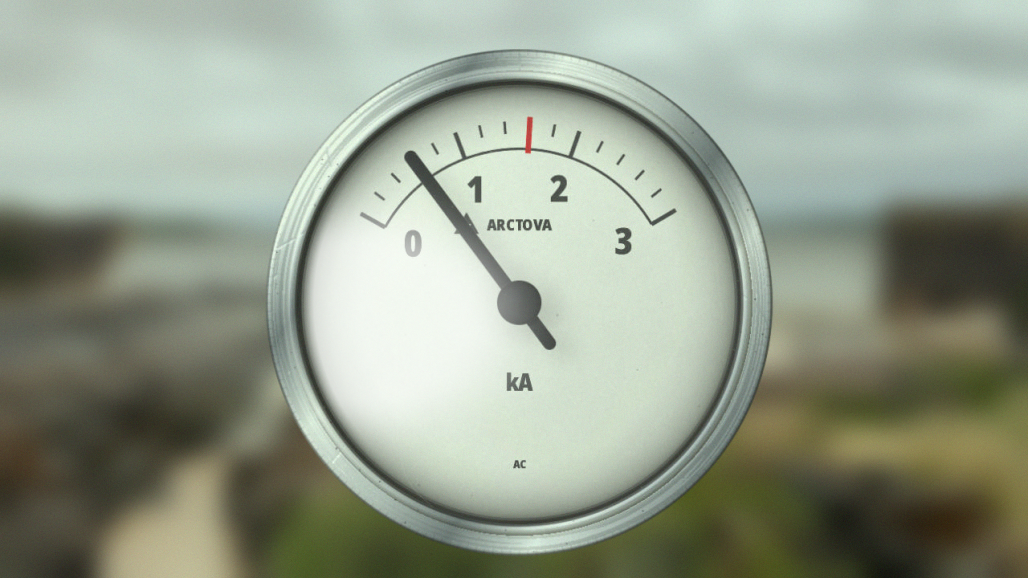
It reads 0.6
